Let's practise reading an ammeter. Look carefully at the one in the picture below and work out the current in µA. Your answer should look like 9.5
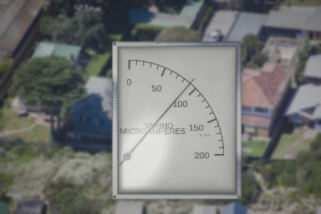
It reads 90
